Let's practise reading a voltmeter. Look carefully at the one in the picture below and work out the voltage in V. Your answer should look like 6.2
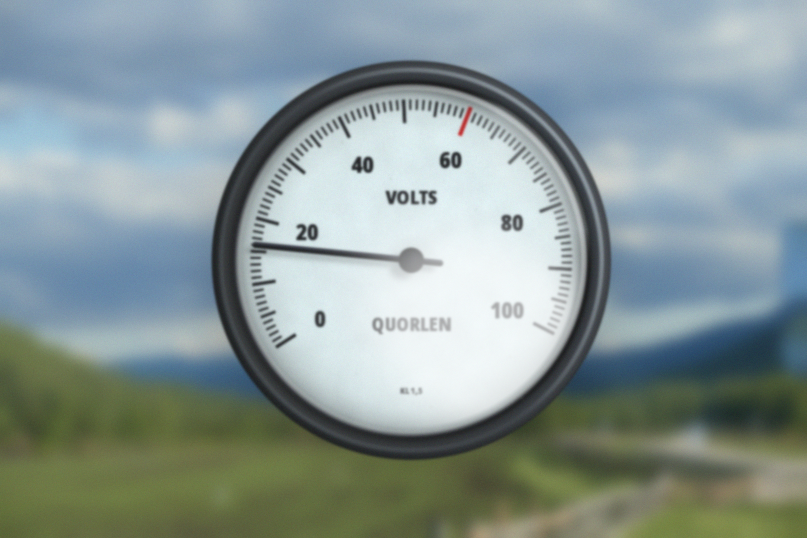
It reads 16
